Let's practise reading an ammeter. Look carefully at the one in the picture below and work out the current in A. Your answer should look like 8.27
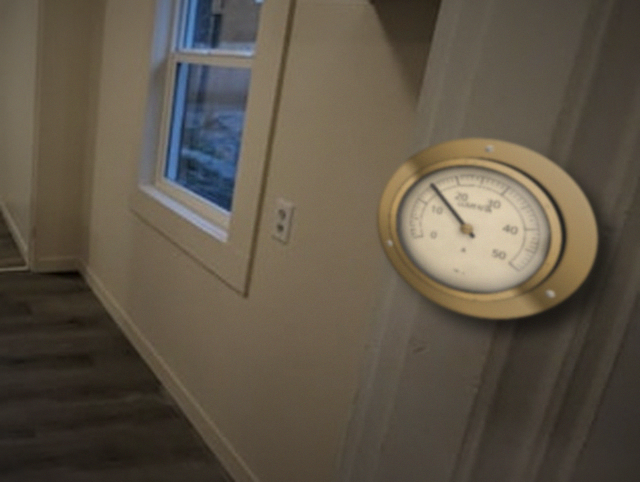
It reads 15
